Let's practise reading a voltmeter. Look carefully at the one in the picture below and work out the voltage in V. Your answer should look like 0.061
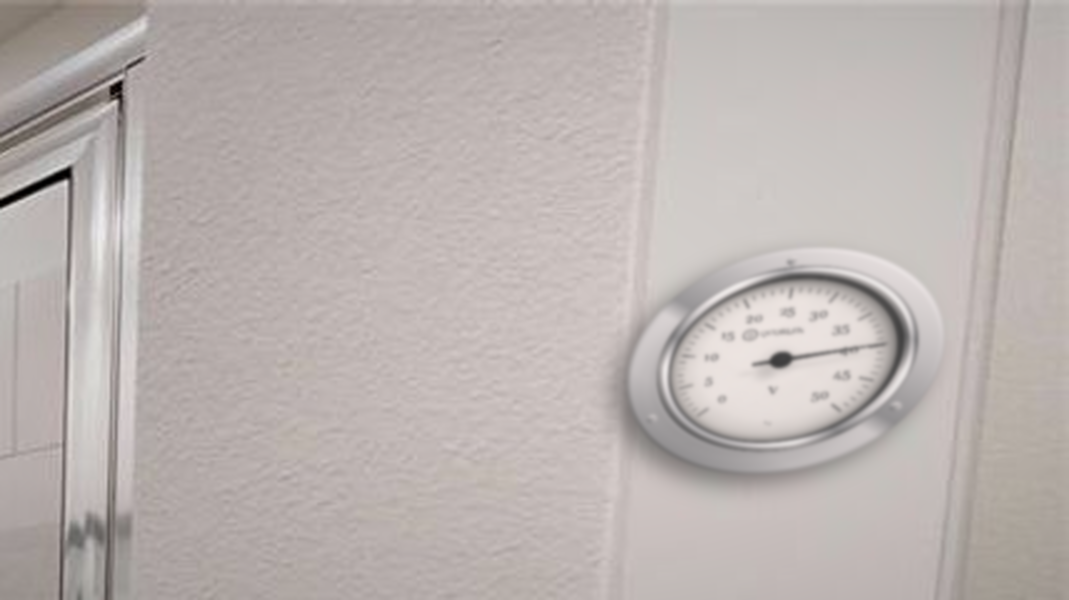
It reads 40
